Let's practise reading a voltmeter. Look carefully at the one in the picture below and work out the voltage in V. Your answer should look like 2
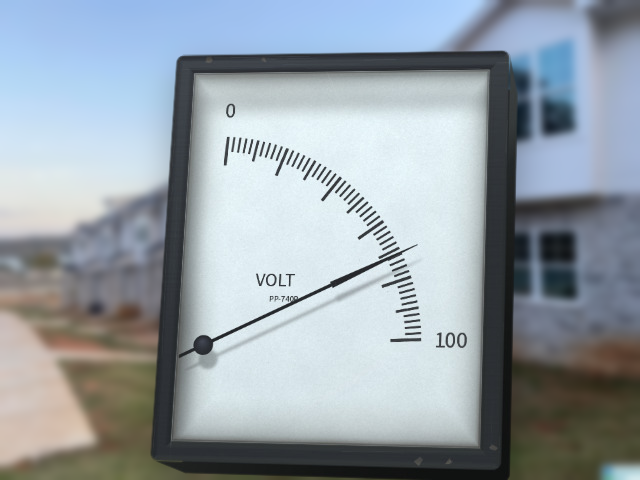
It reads 72
